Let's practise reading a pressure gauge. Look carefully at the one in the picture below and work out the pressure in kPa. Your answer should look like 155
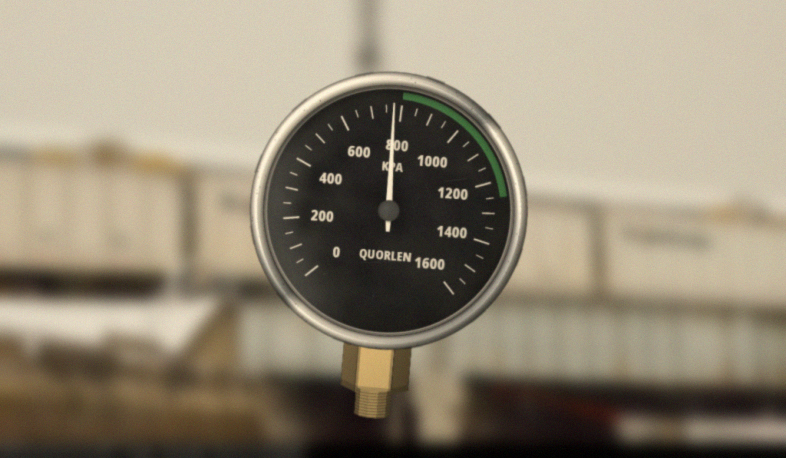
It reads 775
